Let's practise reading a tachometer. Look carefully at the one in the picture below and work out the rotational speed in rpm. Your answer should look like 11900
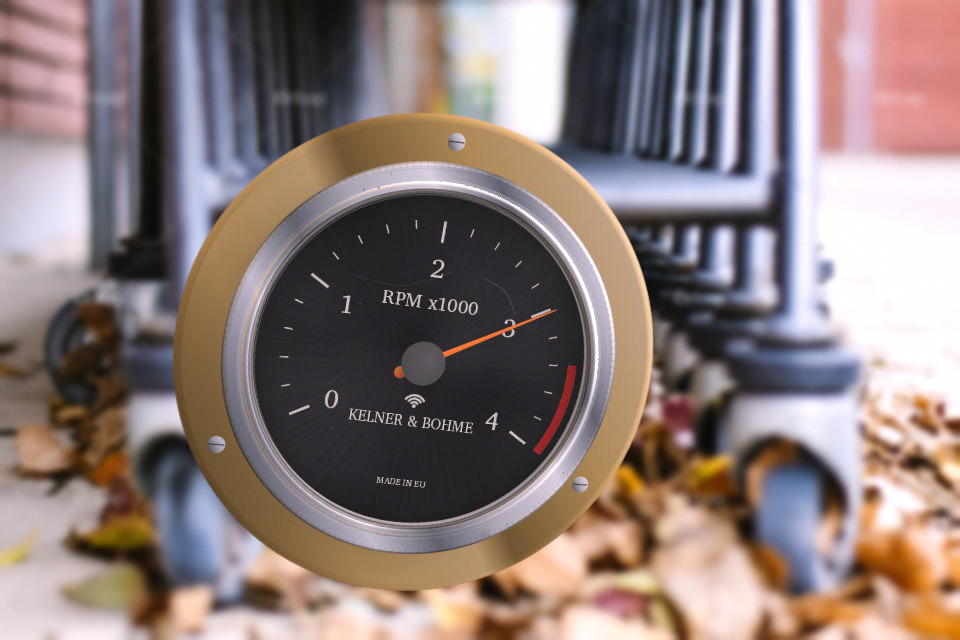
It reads 3000
